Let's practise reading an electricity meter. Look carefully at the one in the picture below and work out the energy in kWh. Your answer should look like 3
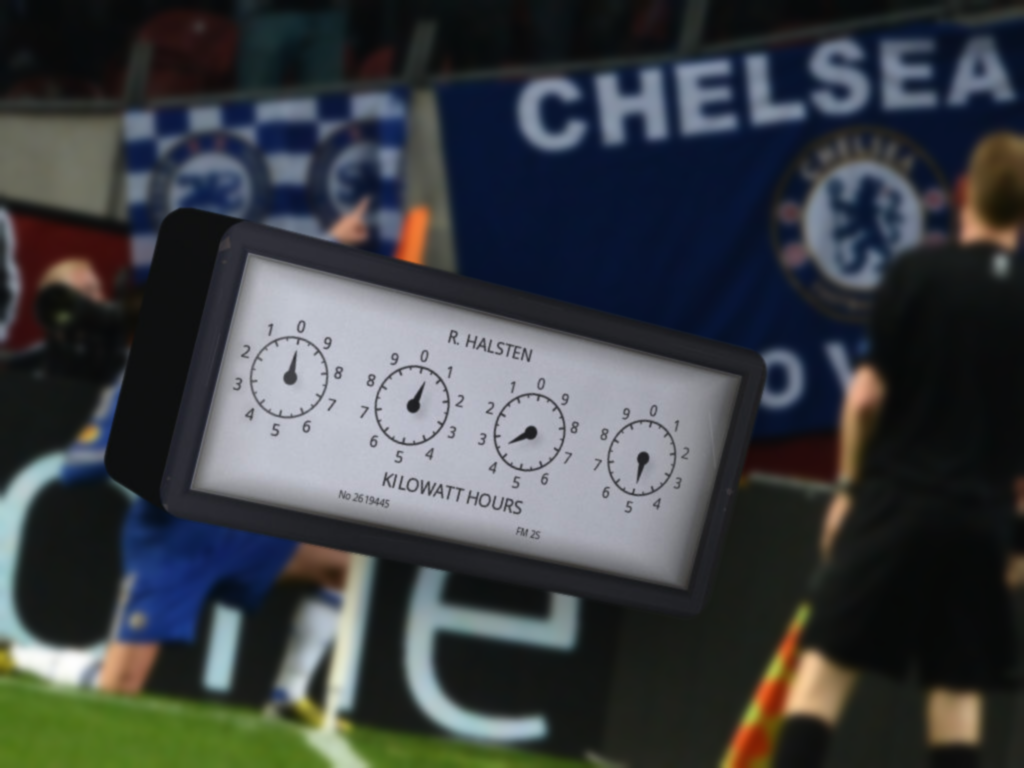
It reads 35
